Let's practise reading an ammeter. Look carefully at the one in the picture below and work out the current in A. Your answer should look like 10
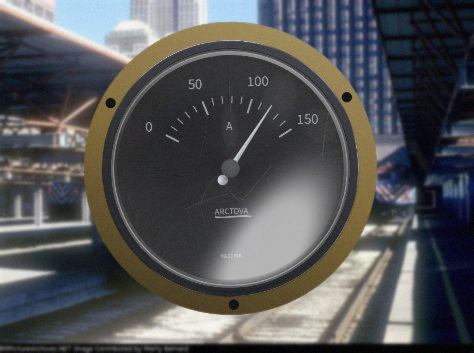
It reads 120
